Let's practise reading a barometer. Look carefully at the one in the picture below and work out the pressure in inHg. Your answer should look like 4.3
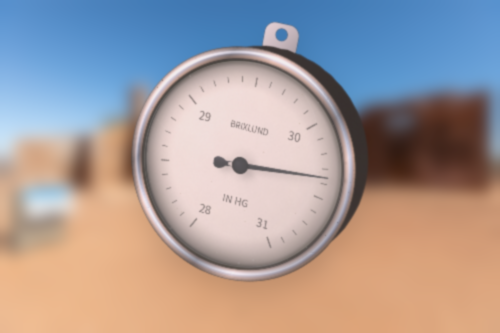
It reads 30.35
